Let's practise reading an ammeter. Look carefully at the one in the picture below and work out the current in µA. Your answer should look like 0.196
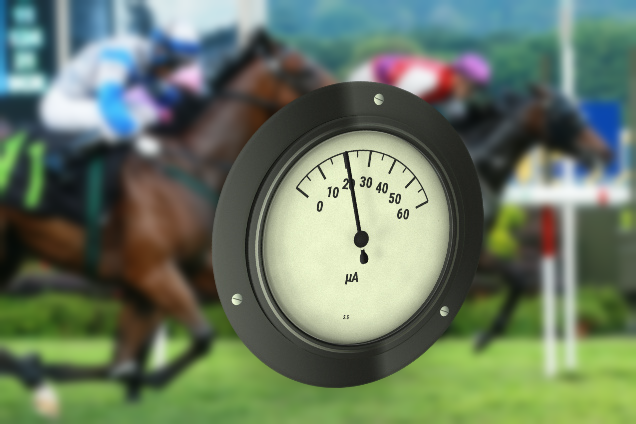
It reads 20
